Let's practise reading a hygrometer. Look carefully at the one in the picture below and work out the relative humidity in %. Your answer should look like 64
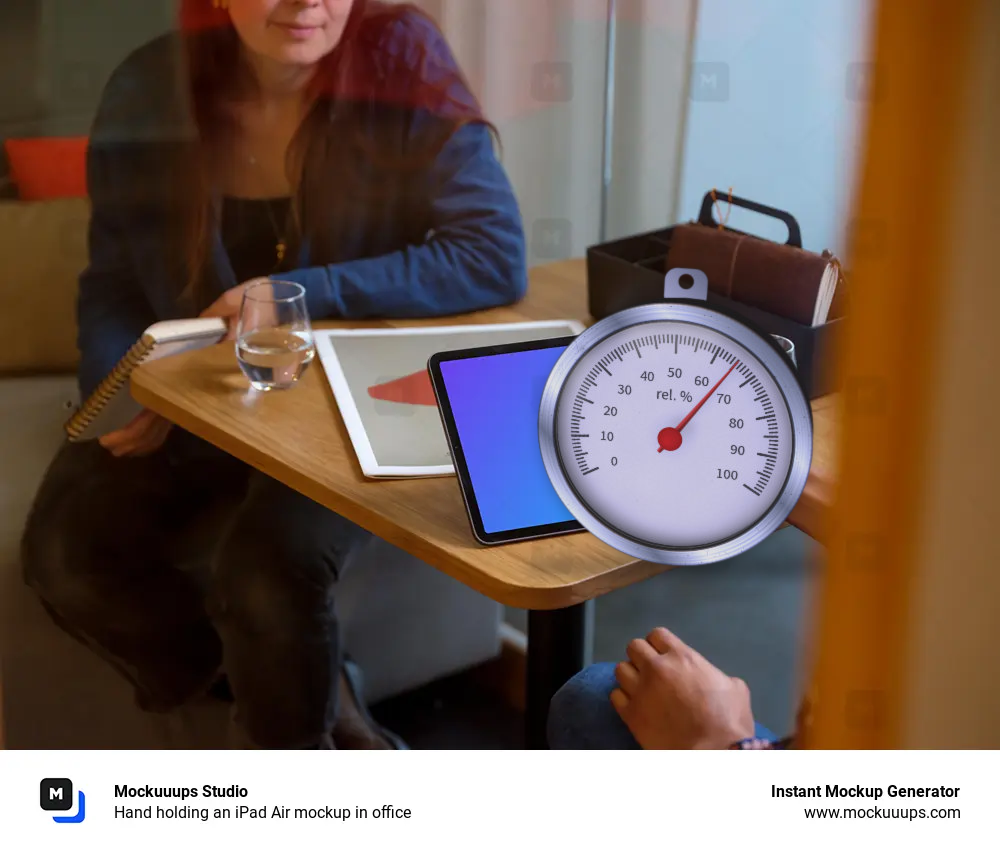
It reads 65
